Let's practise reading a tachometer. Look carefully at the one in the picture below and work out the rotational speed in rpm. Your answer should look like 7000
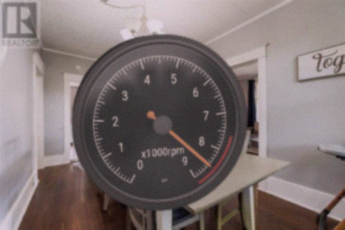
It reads 8500
